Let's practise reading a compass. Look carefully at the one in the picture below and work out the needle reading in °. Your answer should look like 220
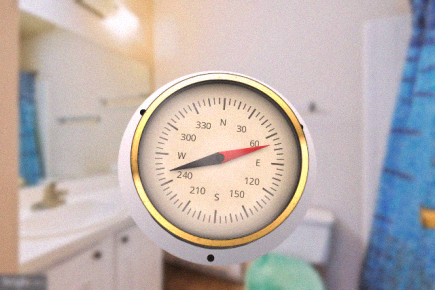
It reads 70
